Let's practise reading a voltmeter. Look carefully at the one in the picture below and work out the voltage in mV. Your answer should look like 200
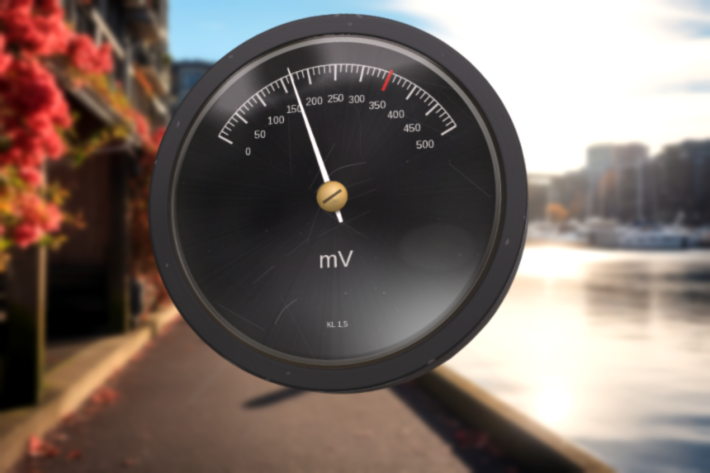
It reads 170
